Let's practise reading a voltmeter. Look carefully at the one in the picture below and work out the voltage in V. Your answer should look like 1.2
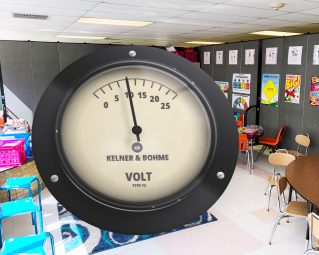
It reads 10
